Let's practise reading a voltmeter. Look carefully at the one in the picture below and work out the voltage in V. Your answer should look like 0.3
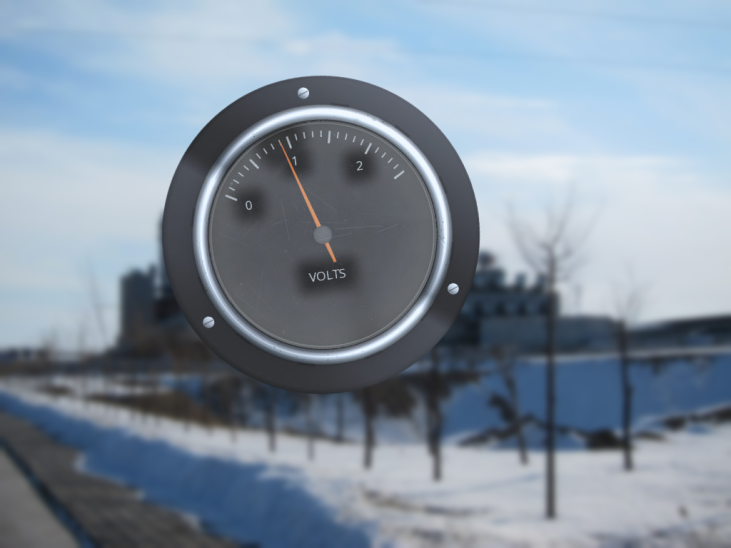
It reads 0.9
